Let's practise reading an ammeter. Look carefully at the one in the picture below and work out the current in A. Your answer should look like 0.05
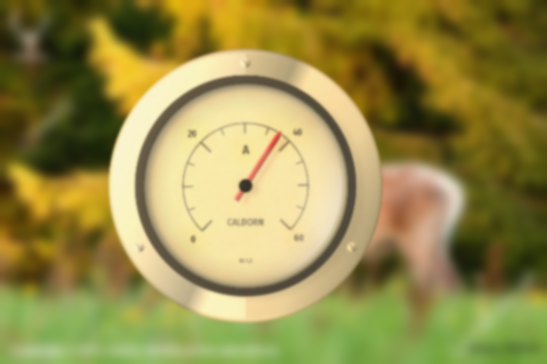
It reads 37.5
